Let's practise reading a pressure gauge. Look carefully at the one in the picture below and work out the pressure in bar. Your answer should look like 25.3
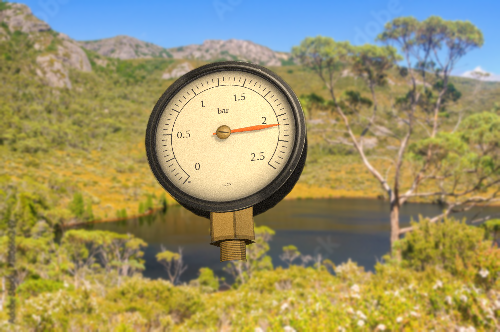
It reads 2.1
